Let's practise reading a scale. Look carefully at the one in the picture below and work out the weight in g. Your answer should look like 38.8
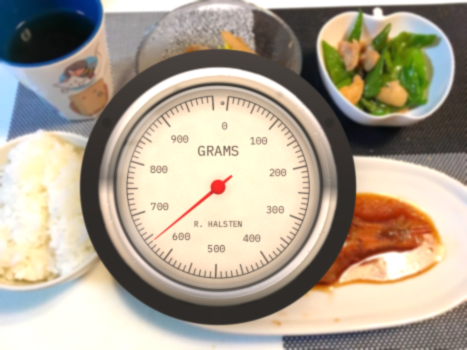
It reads 640
